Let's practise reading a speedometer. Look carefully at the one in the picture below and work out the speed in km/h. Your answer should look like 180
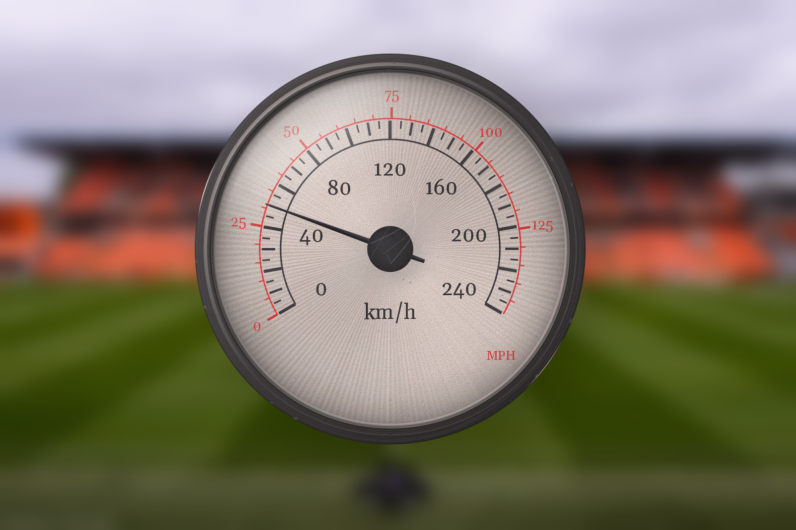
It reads 50
